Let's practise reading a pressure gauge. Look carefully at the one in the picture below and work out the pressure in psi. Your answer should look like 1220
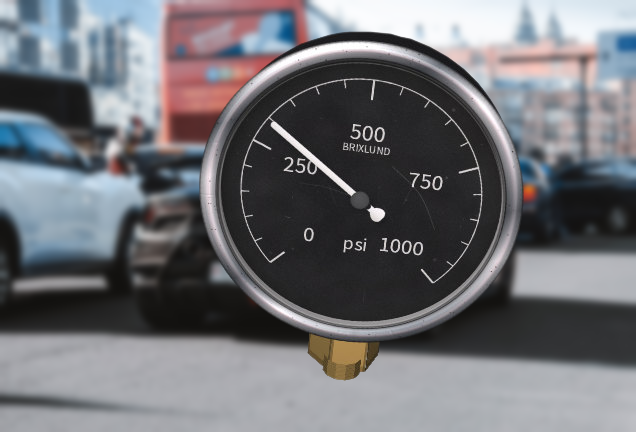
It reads 300
